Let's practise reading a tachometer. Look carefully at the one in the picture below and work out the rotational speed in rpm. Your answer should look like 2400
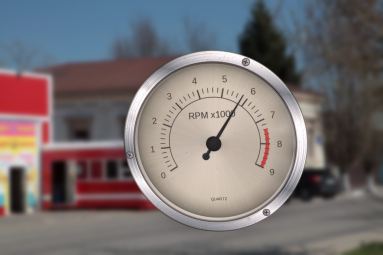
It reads 5800
